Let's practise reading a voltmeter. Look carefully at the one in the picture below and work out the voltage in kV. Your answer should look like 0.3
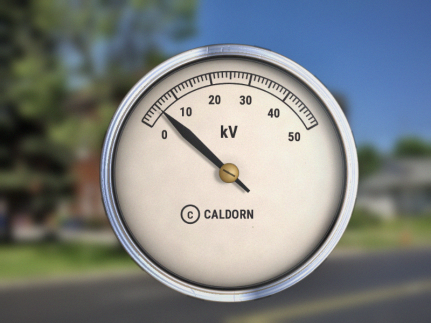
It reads 5
